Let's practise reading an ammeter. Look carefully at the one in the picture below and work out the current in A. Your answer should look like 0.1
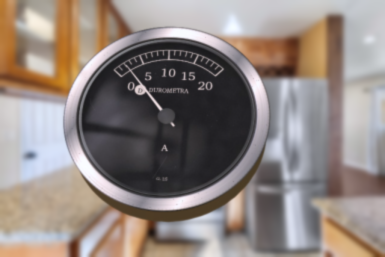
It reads 2
